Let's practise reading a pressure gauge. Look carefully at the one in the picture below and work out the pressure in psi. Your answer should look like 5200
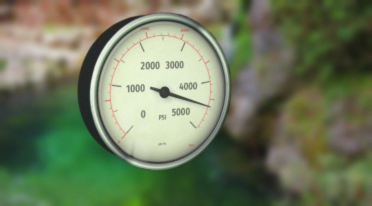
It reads 4500
